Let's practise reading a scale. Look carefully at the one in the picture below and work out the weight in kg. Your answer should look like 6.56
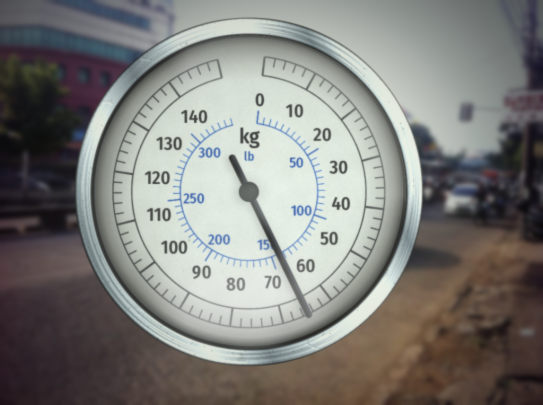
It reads 65
